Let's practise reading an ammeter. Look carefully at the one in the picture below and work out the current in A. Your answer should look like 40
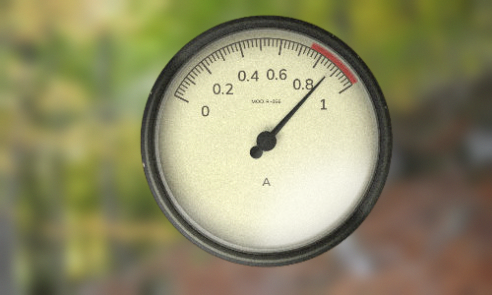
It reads 0.88
